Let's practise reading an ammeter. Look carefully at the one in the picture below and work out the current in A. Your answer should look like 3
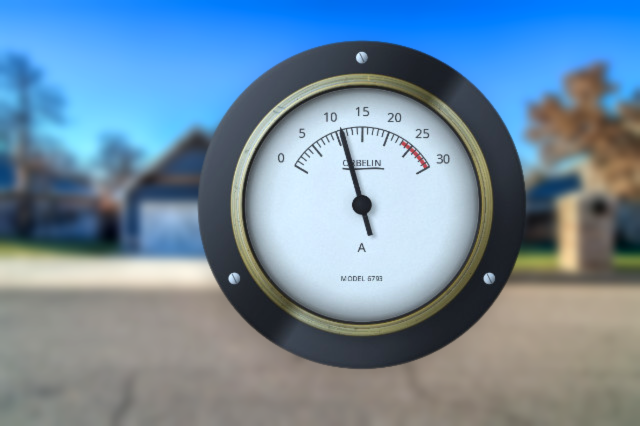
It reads 11
